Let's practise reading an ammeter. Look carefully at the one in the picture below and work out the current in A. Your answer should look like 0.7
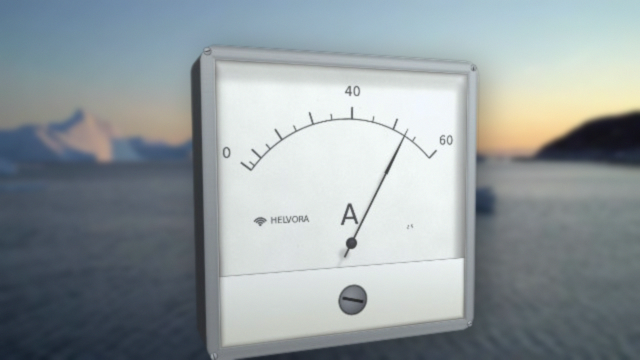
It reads 52.5
